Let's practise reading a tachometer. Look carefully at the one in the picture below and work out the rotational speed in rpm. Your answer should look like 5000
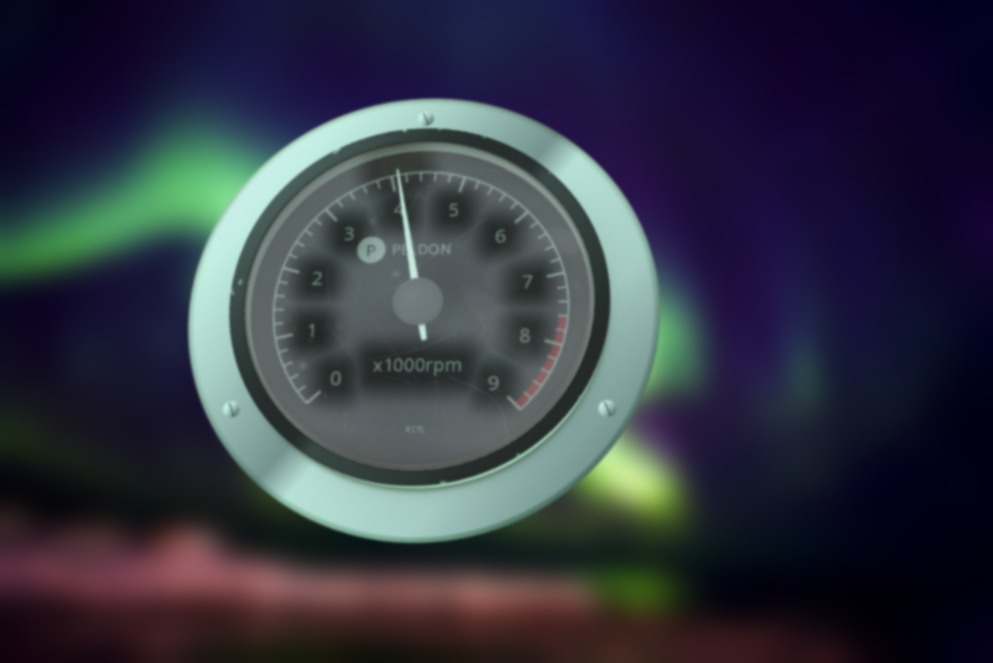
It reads 4100
